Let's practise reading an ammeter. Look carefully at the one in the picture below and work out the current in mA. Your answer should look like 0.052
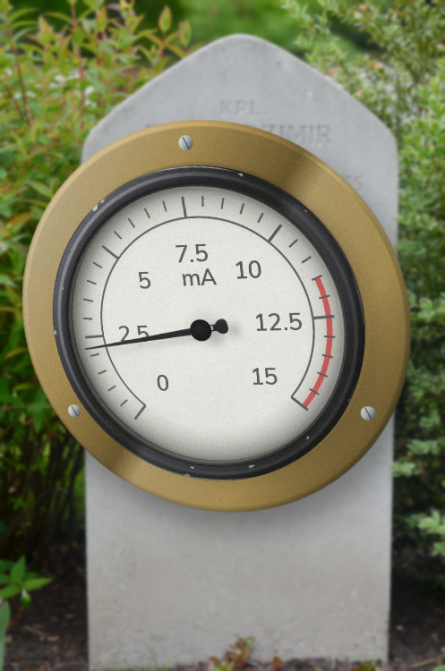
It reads 2.25
